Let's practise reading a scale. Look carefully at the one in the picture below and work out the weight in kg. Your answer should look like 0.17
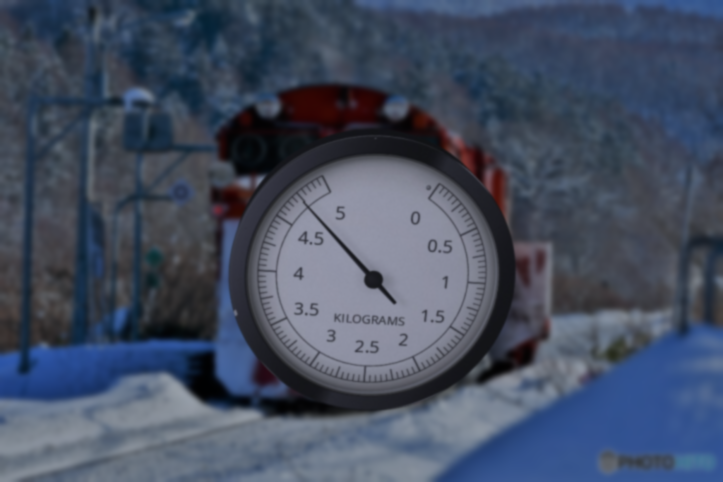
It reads 4.75
